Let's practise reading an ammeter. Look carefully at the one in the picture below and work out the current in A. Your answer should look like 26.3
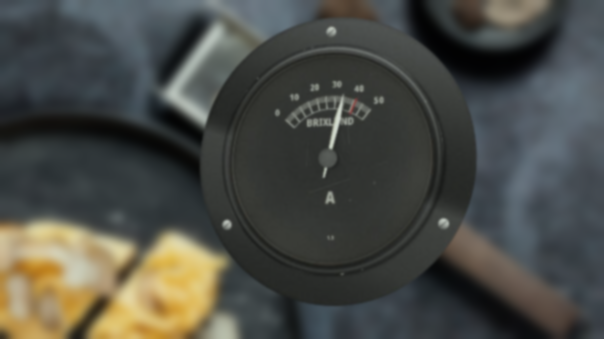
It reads 35
